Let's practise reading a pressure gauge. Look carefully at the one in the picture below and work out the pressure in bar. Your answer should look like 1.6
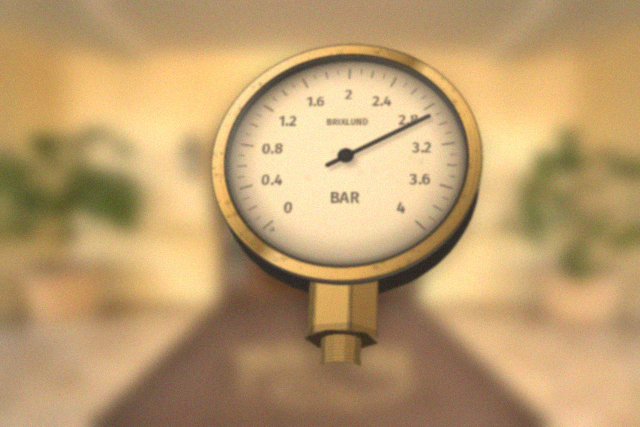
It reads 2.9
